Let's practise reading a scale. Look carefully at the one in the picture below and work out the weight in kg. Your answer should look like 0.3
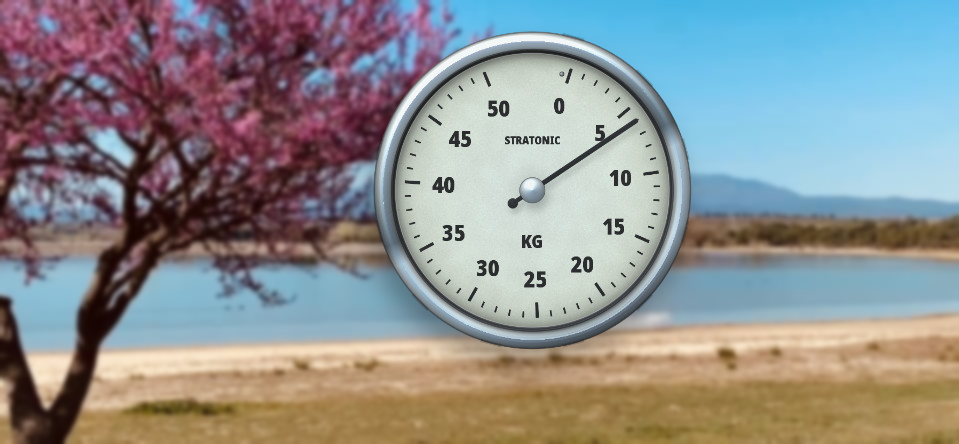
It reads 6
